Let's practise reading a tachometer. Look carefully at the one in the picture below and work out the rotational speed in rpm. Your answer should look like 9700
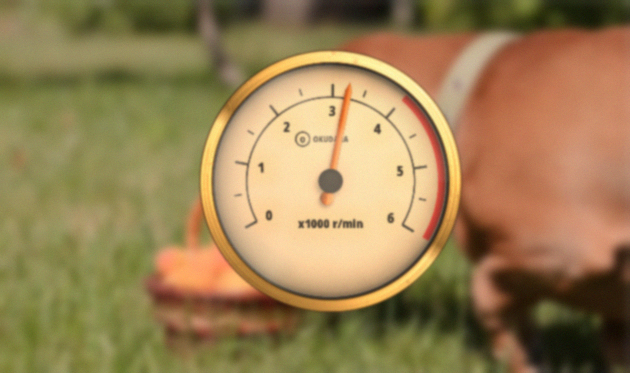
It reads 3250
